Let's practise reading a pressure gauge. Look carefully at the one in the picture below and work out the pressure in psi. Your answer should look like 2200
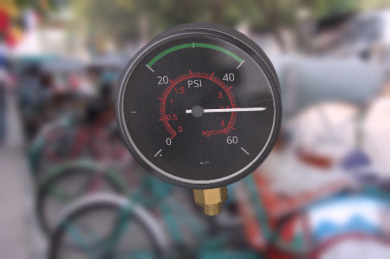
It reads 50
